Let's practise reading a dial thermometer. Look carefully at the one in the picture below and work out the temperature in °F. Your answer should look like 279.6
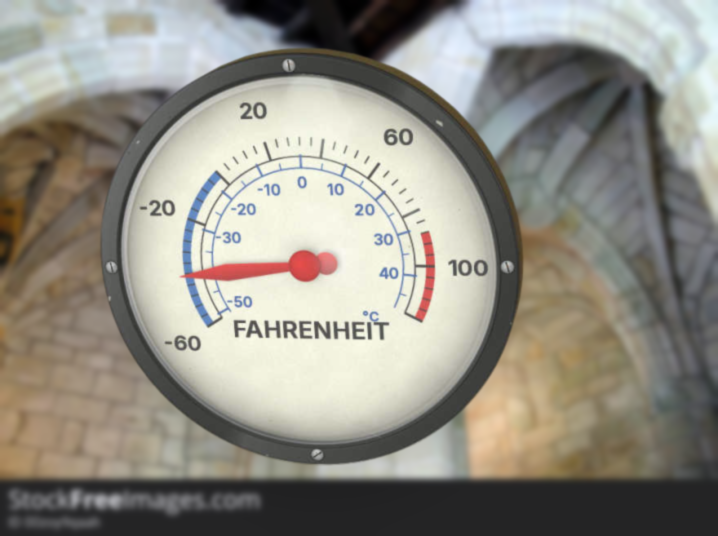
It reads -40
